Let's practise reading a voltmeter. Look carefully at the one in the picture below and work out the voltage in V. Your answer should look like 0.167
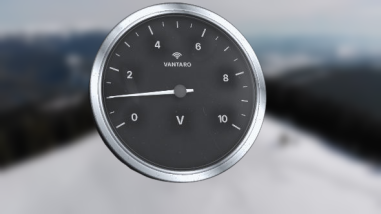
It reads 1
